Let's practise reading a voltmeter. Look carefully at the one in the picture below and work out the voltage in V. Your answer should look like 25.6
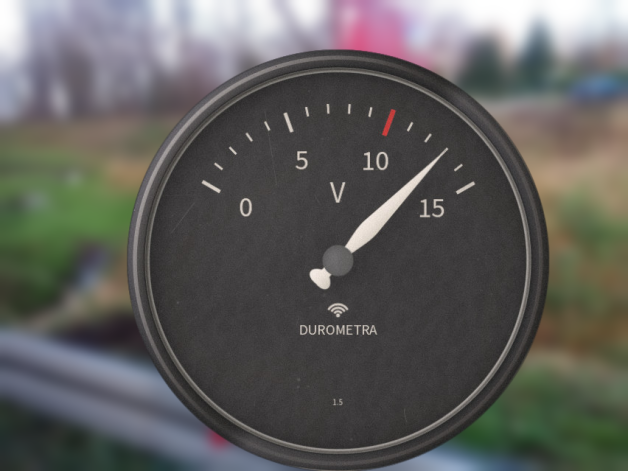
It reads 13
